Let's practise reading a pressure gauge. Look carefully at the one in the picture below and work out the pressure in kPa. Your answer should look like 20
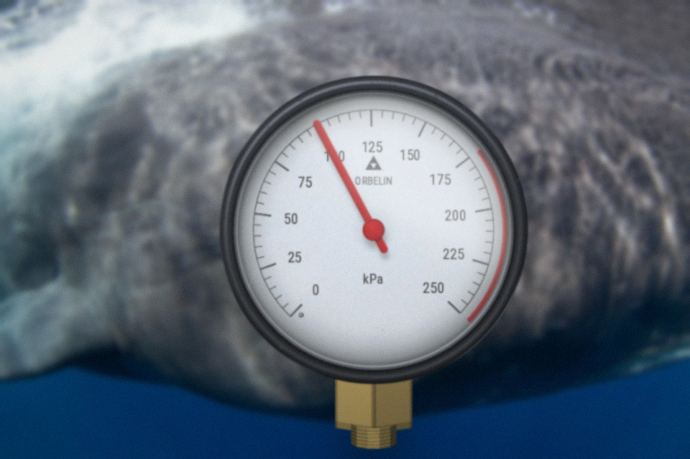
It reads 100
